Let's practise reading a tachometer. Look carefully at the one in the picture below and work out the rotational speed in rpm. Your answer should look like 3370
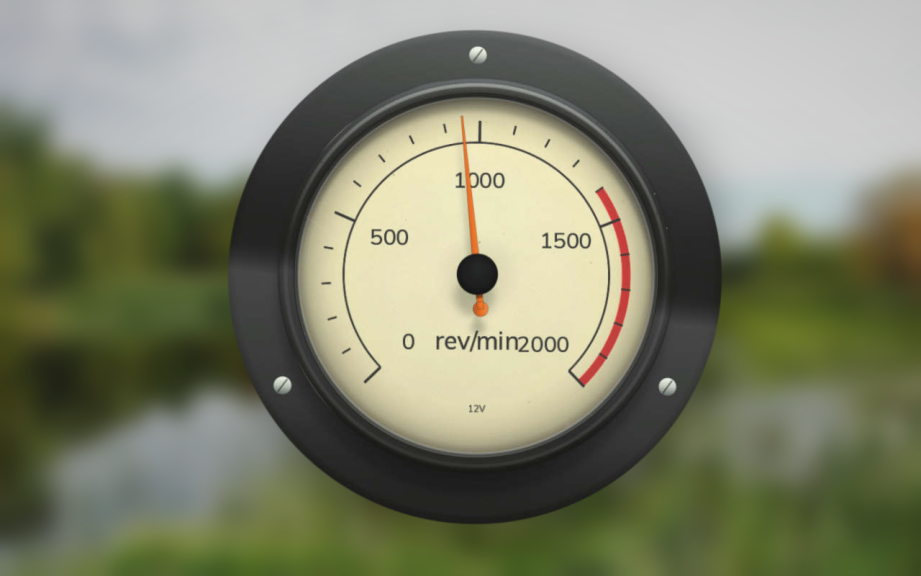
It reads 950
